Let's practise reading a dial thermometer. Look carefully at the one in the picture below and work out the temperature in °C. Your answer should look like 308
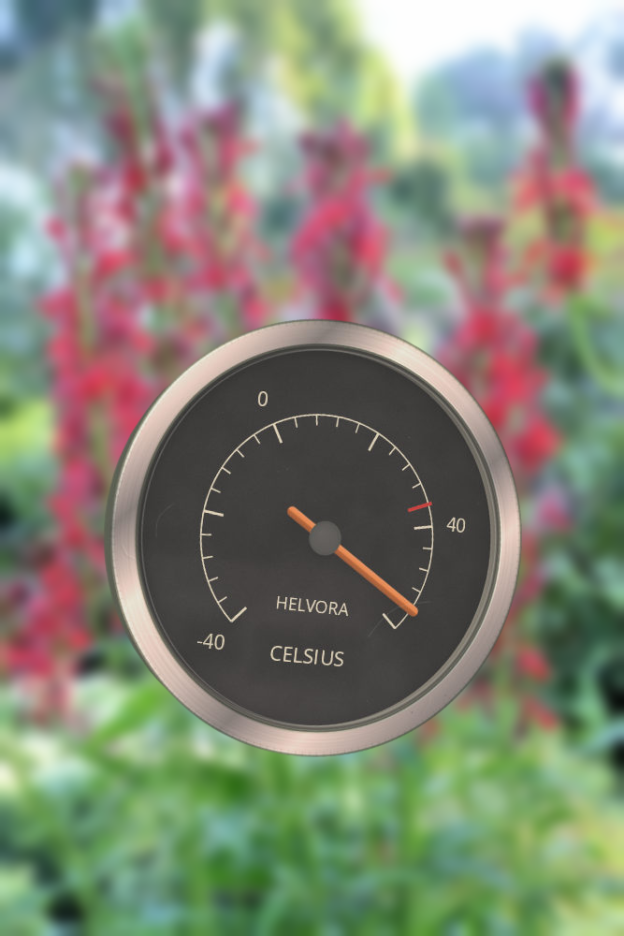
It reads 56
